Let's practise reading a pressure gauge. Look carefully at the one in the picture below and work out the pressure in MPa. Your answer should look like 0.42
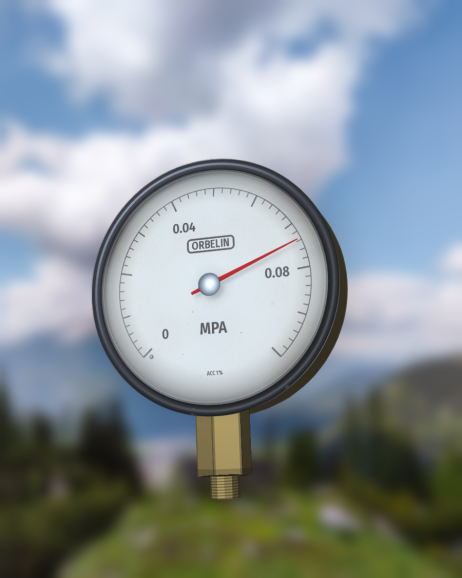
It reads 0.074
